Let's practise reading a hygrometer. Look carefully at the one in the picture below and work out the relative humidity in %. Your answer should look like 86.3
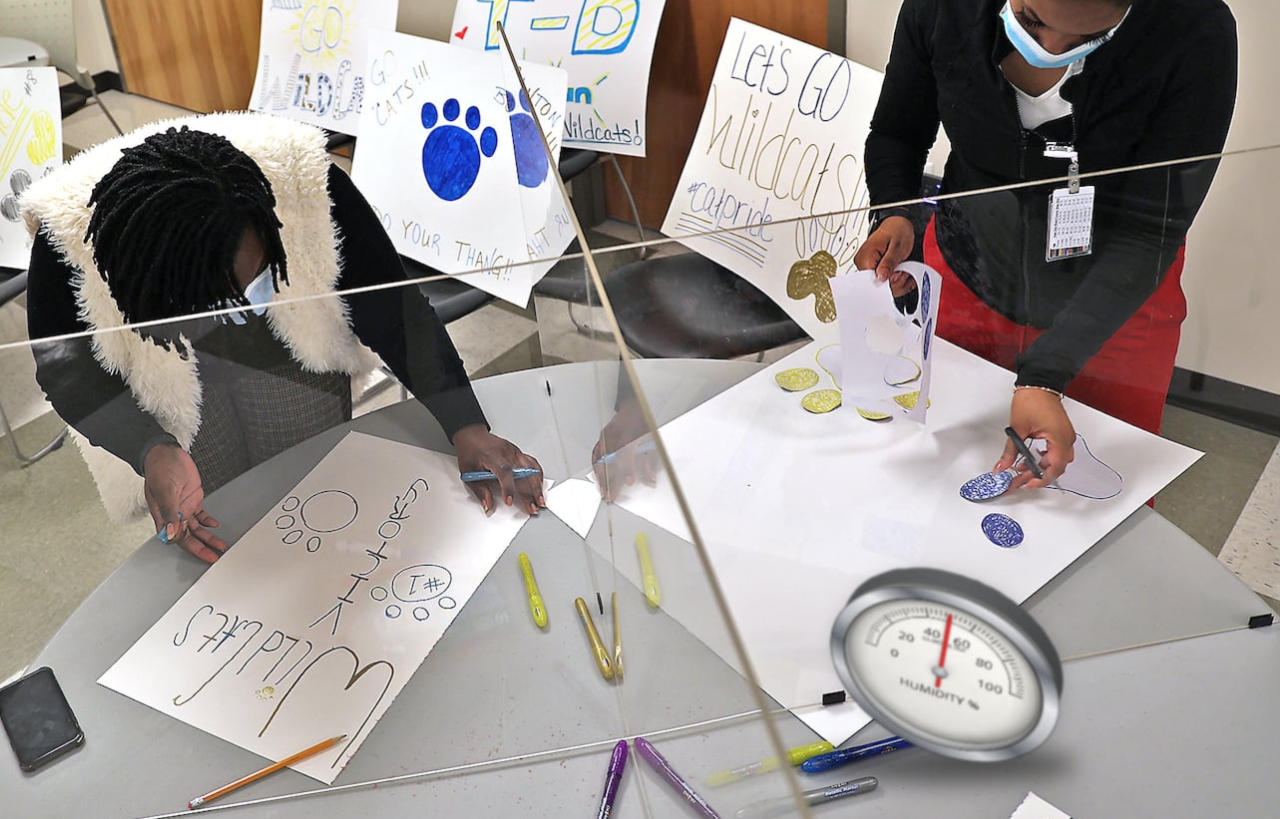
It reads 50
